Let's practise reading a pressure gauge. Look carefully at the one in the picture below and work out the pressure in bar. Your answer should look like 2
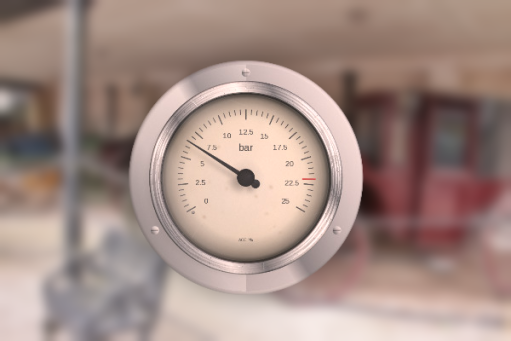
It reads 6.5
